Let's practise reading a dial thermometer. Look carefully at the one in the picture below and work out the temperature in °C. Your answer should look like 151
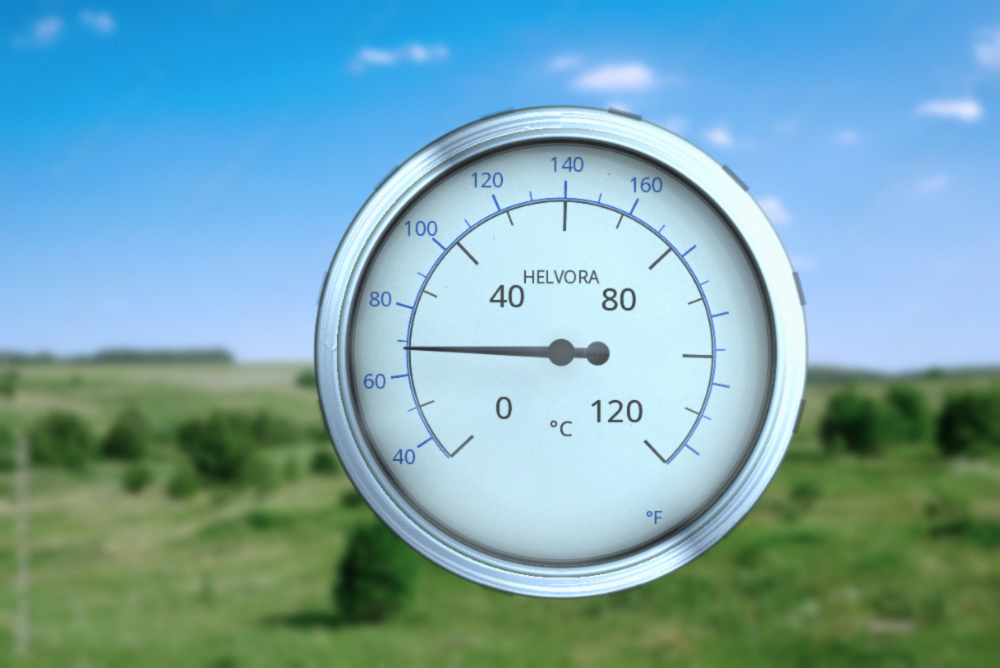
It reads 20
